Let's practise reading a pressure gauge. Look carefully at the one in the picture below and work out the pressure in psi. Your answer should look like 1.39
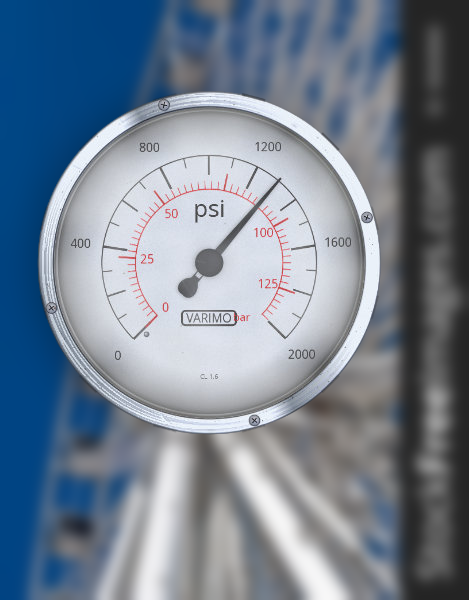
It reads 1300
